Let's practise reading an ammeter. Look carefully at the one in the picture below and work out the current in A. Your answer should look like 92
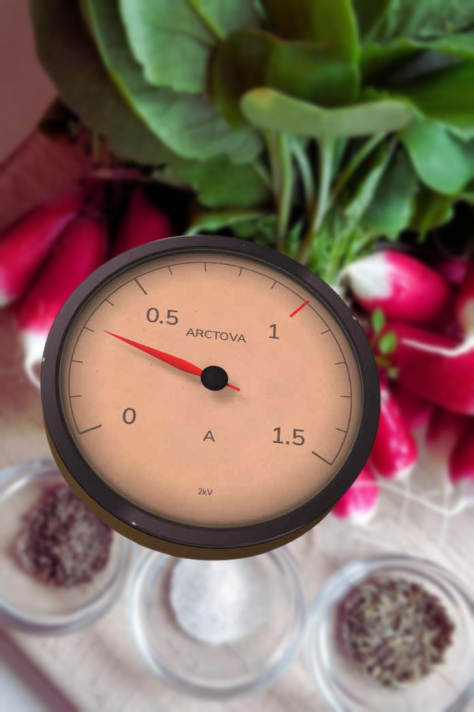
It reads 0.3
